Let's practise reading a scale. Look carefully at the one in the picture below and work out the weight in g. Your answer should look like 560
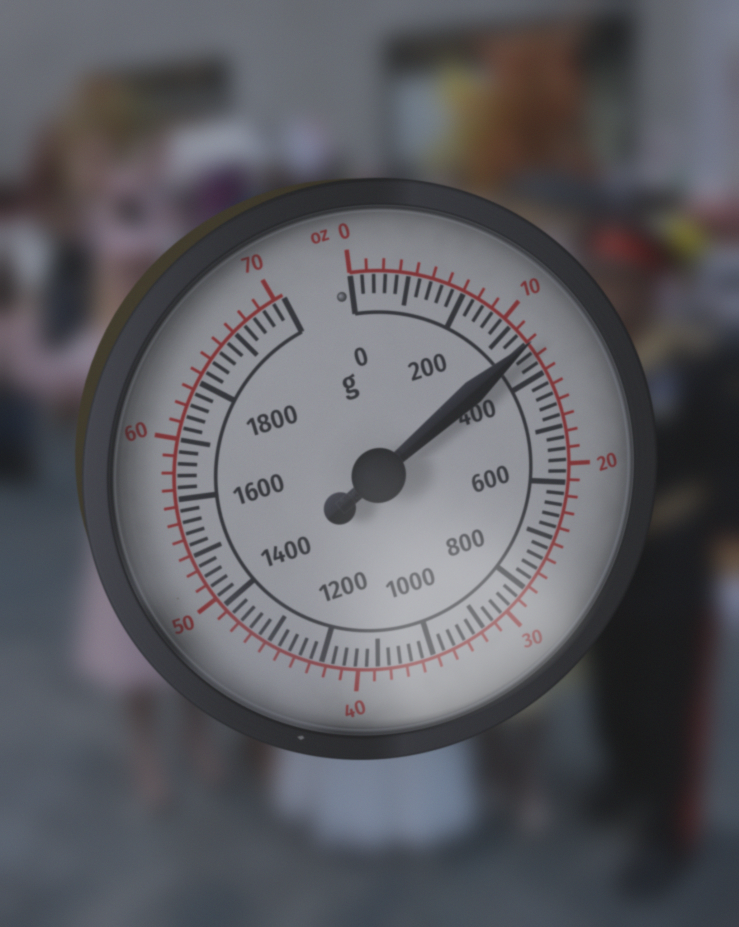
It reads 340
